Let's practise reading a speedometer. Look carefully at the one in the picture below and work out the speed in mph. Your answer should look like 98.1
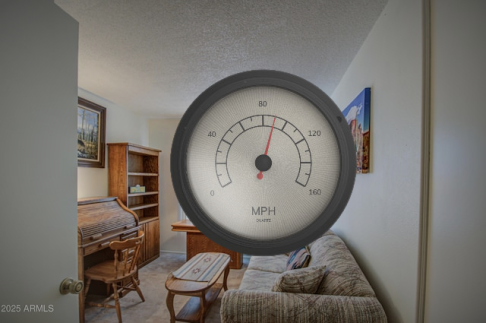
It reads 90
